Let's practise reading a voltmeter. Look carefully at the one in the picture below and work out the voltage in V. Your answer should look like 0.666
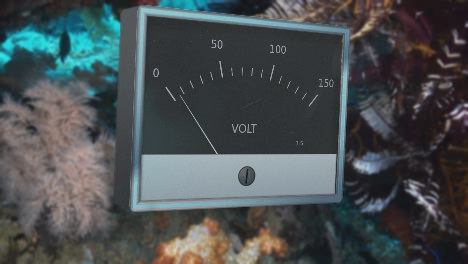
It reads 5
